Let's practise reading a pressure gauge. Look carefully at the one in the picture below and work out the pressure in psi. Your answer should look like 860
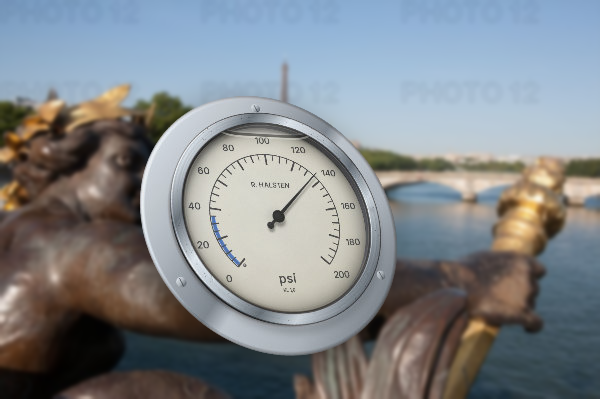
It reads 135
